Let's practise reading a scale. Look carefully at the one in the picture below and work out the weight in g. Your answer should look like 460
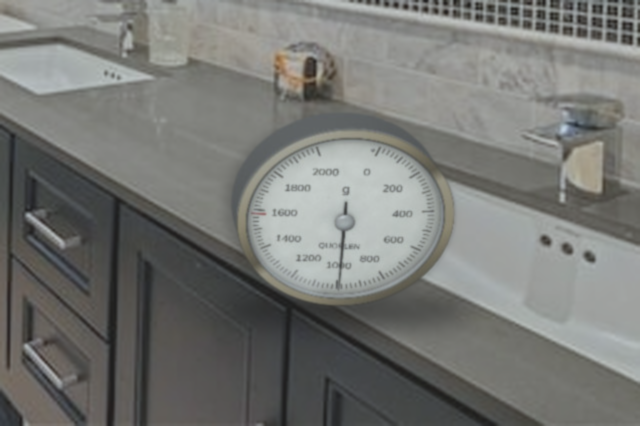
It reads 1000
